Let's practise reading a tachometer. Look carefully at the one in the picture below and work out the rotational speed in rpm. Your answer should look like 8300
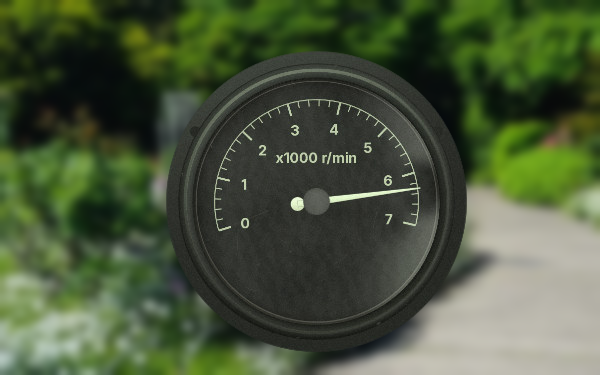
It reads 6300
